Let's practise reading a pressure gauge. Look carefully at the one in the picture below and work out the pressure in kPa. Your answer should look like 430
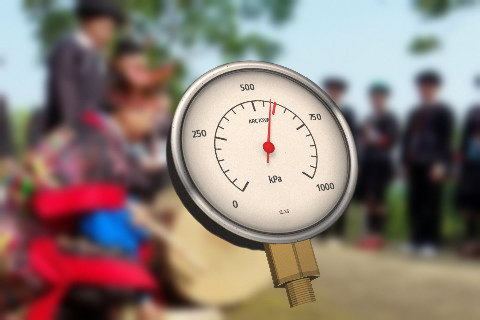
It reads 575
